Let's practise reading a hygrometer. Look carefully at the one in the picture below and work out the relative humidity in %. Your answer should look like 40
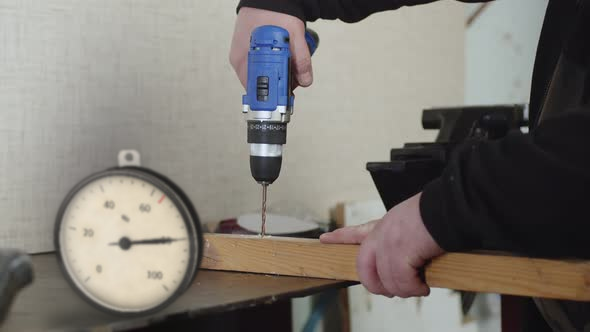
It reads 80
